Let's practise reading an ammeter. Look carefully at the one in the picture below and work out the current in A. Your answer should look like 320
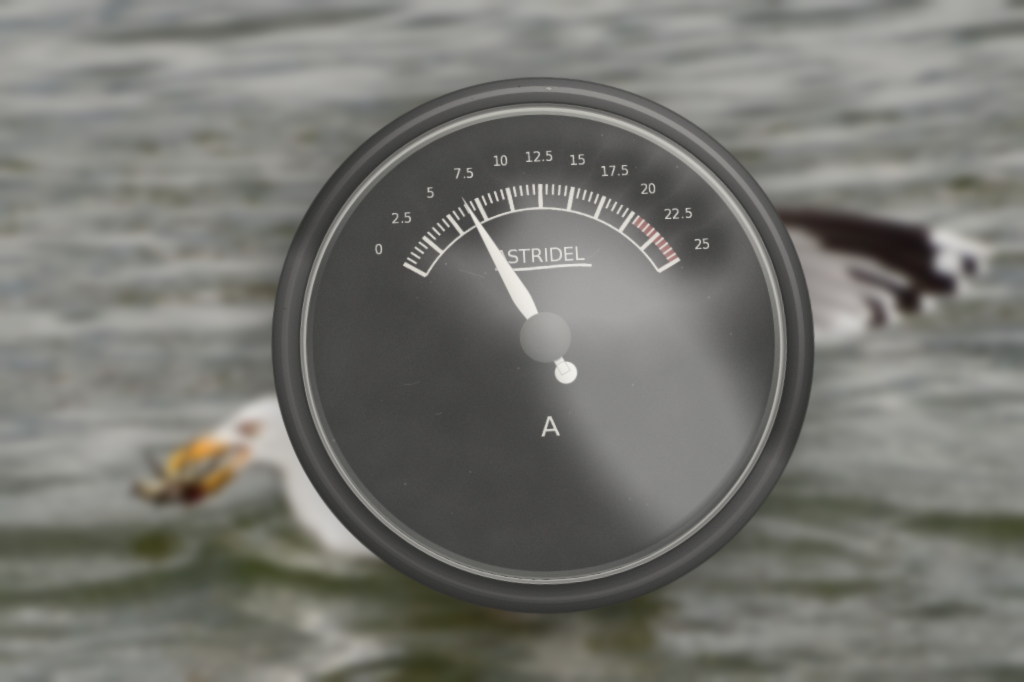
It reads 6.5
